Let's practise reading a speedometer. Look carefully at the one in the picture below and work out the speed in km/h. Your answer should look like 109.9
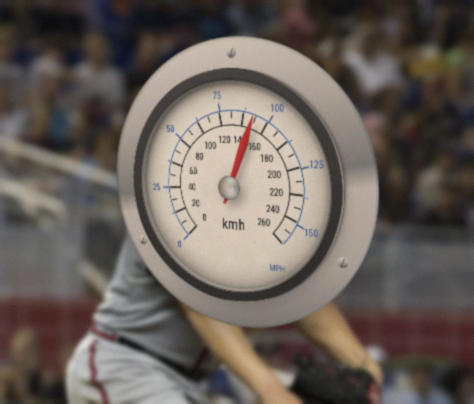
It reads 150
